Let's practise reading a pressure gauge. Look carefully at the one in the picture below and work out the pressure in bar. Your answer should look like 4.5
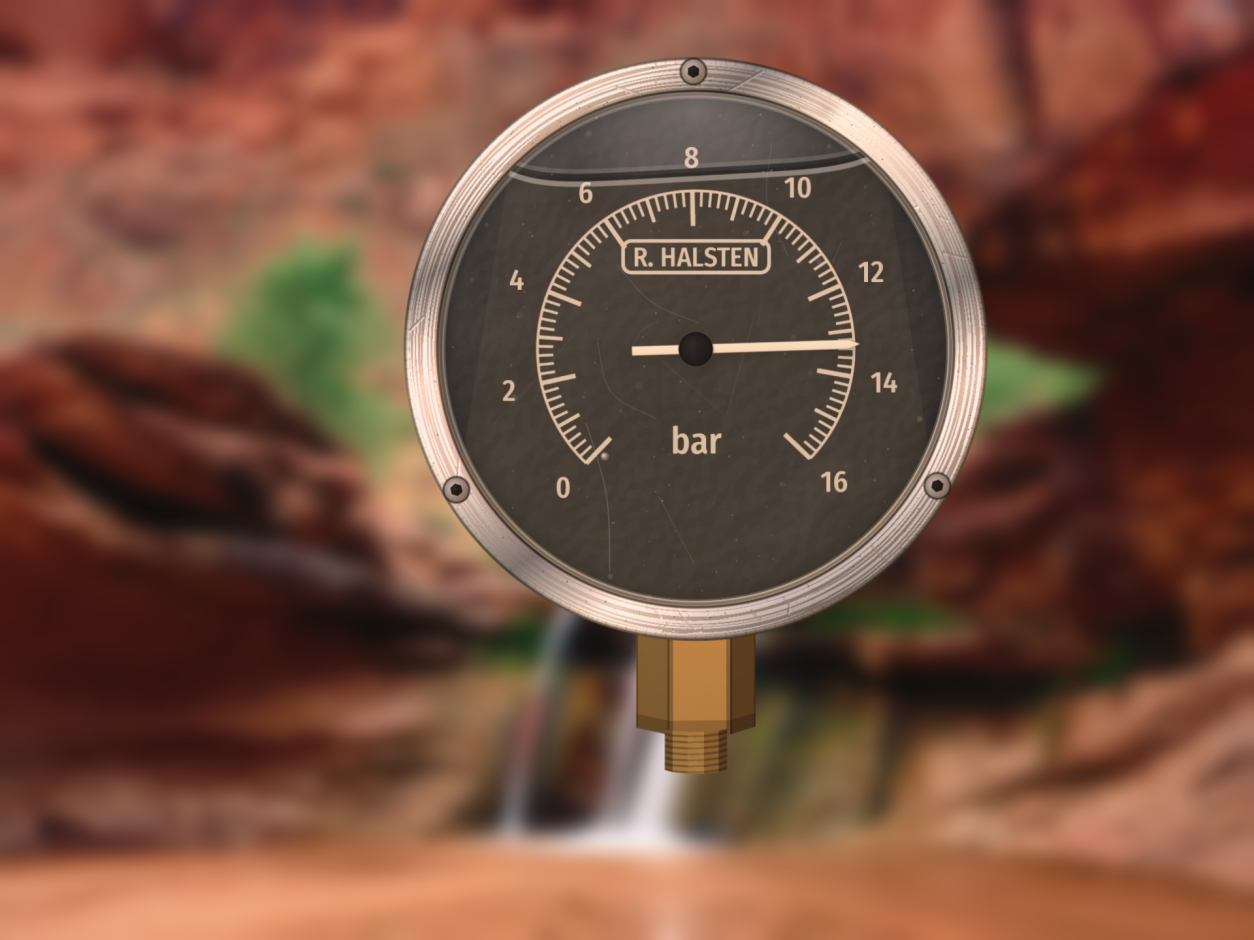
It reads 13.3
